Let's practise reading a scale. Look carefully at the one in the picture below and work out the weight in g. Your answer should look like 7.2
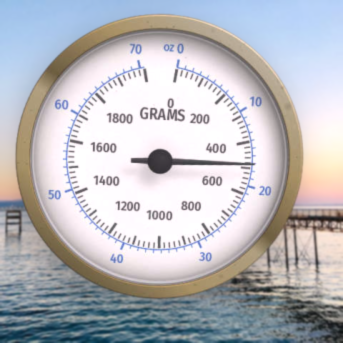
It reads 480
